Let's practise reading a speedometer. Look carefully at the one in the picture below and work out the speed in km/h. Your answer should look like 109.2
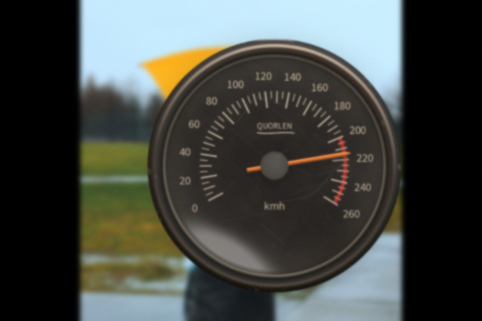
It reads 215
